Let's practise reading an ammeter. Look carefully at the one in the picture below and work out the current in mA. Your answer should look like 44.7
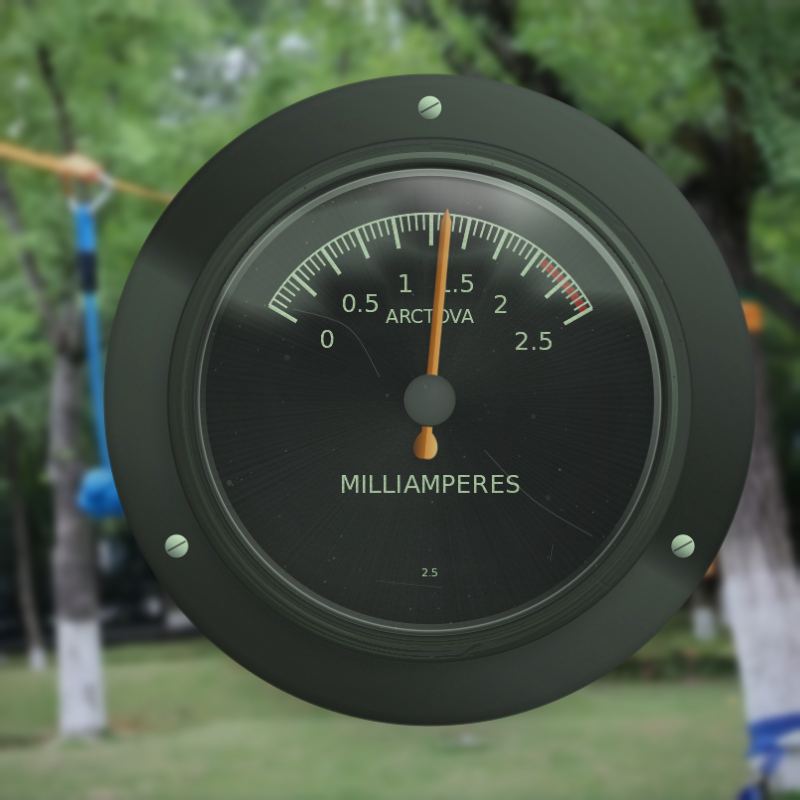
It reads 1.35
